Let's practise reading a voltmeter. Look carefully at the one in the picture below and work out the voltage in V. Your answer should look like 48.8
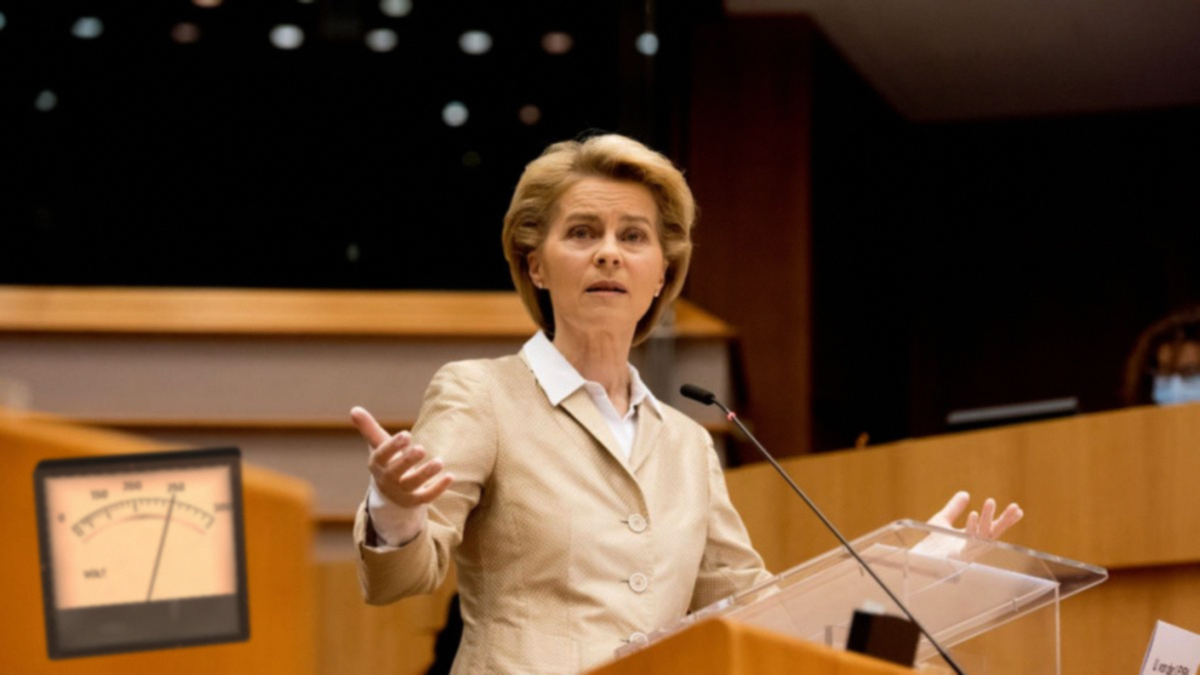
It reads 250
